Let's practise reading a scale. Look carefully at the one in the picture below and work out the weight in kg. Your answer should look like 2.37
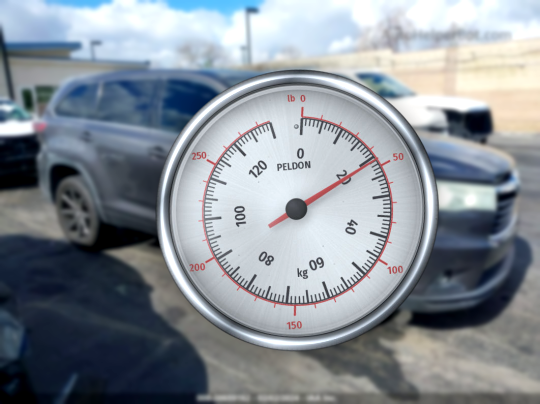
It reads 21
